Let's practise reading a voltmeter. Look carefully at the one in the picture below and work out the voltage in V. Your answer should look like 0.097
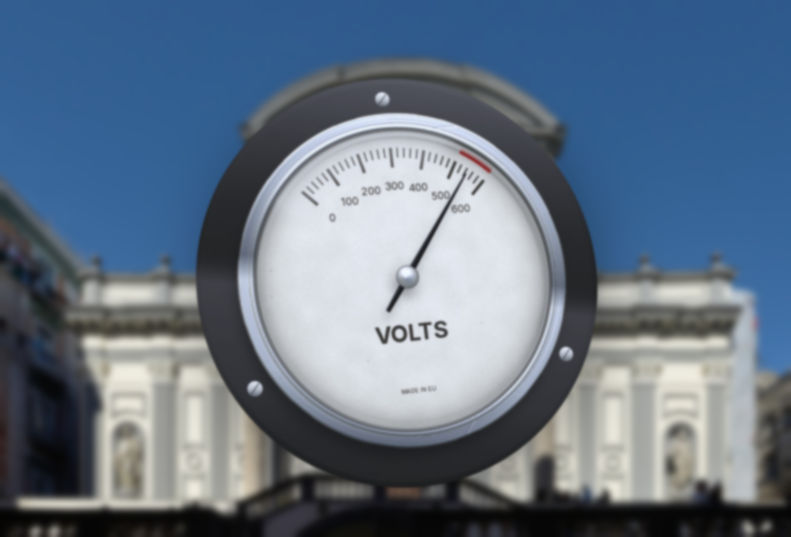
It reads 540
